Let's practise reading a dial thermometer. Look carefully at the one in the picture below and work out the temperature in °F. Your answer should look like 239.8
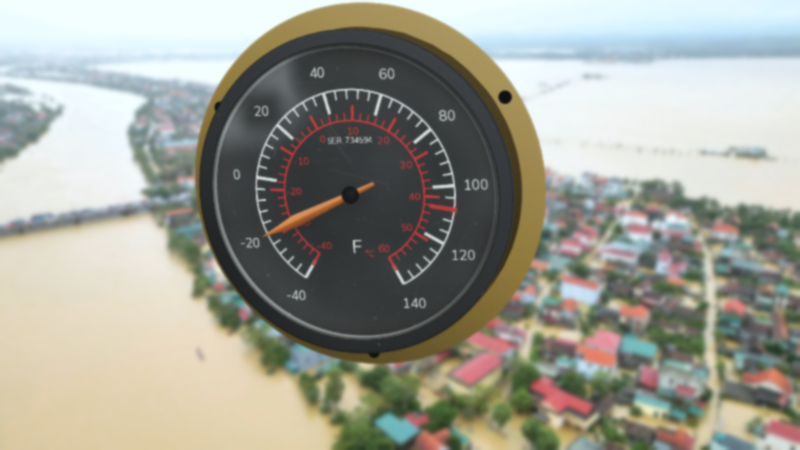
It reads -20
